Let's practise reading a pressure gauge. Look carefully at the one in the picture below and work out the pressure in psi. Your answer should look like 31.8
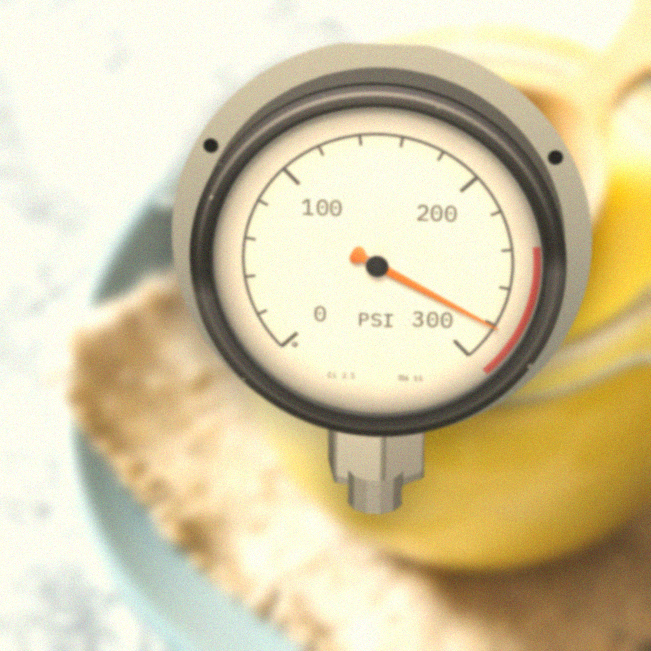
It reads 280
